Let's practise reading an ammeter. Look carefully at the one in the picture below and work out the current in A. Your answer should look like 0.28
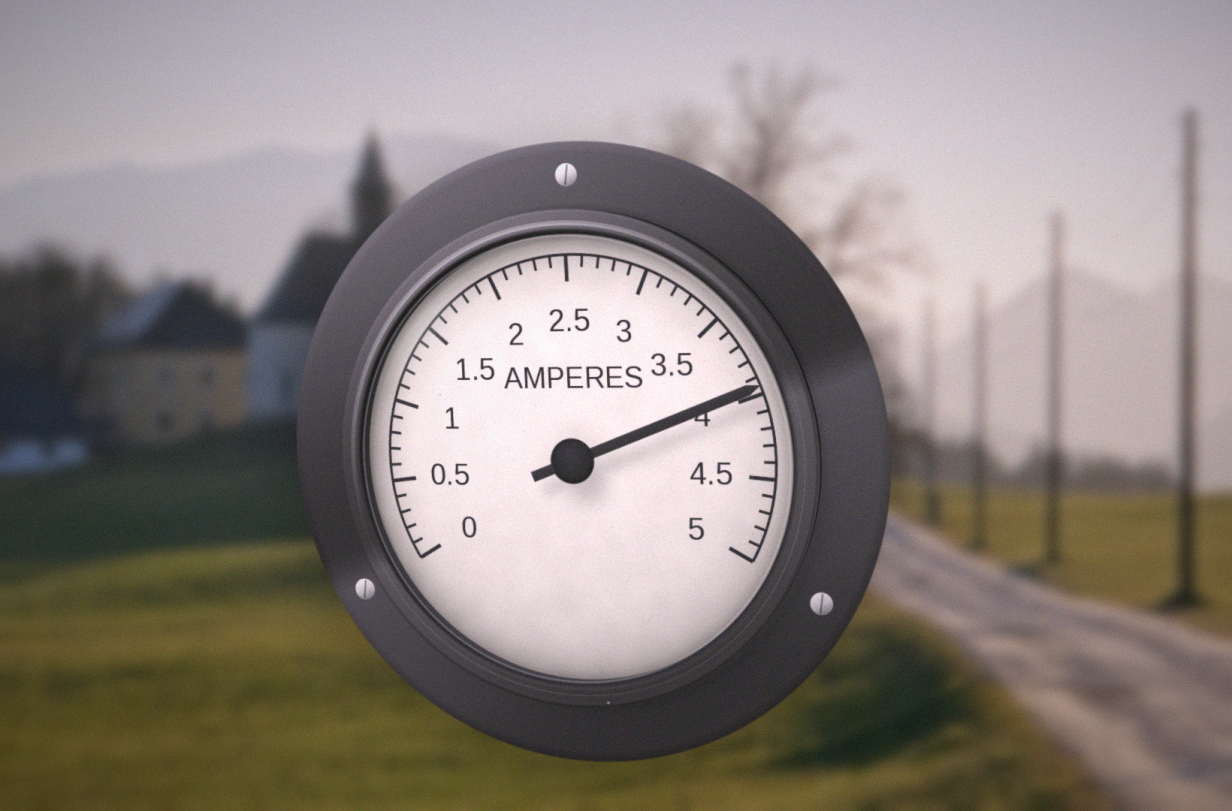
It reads 3.95
